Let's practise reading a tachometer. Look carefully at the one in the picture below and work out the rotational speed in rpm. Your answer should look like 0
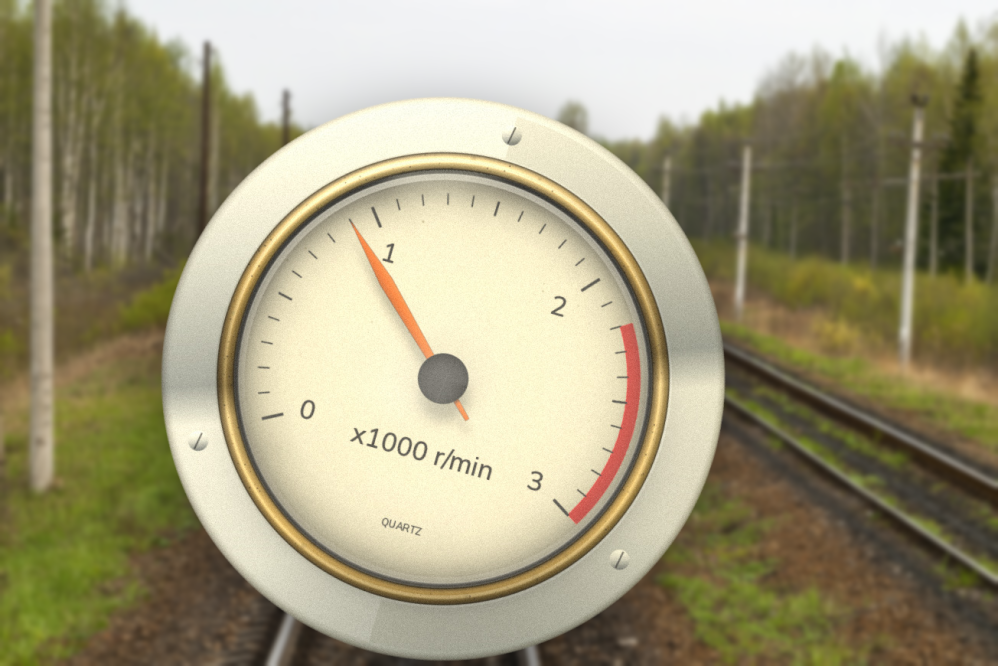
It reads 900
